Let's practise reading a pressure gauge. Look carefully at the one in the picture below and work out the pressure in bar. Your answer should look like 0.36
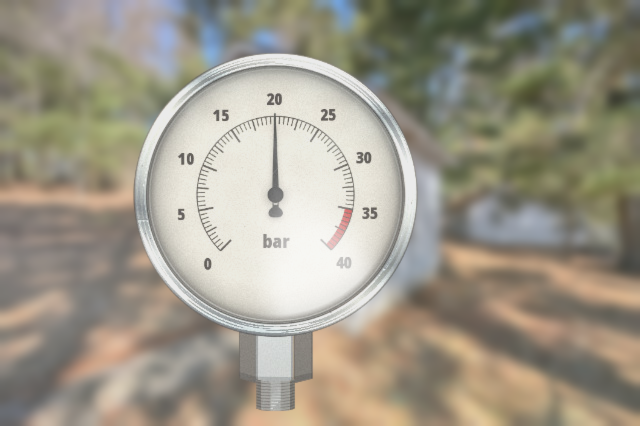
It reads 20
